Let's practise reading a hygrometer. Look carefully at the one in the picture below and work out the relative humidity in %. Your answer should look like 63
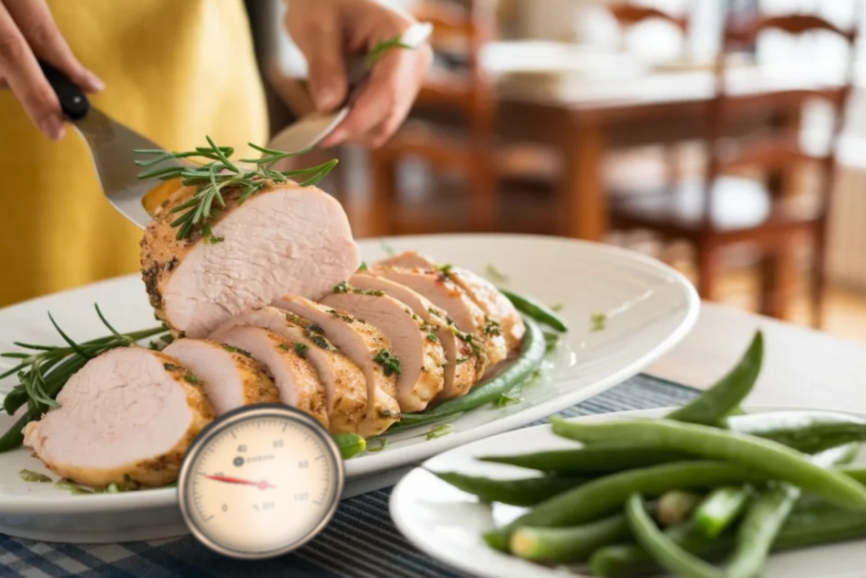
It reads 20
